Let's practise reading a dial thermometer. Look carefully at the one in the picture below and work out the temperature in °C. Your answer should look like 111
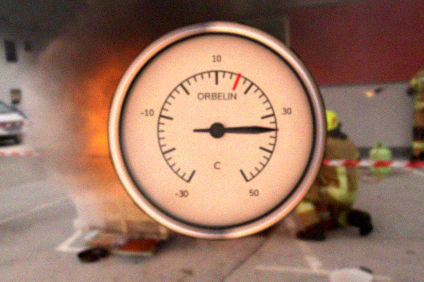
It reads 34
